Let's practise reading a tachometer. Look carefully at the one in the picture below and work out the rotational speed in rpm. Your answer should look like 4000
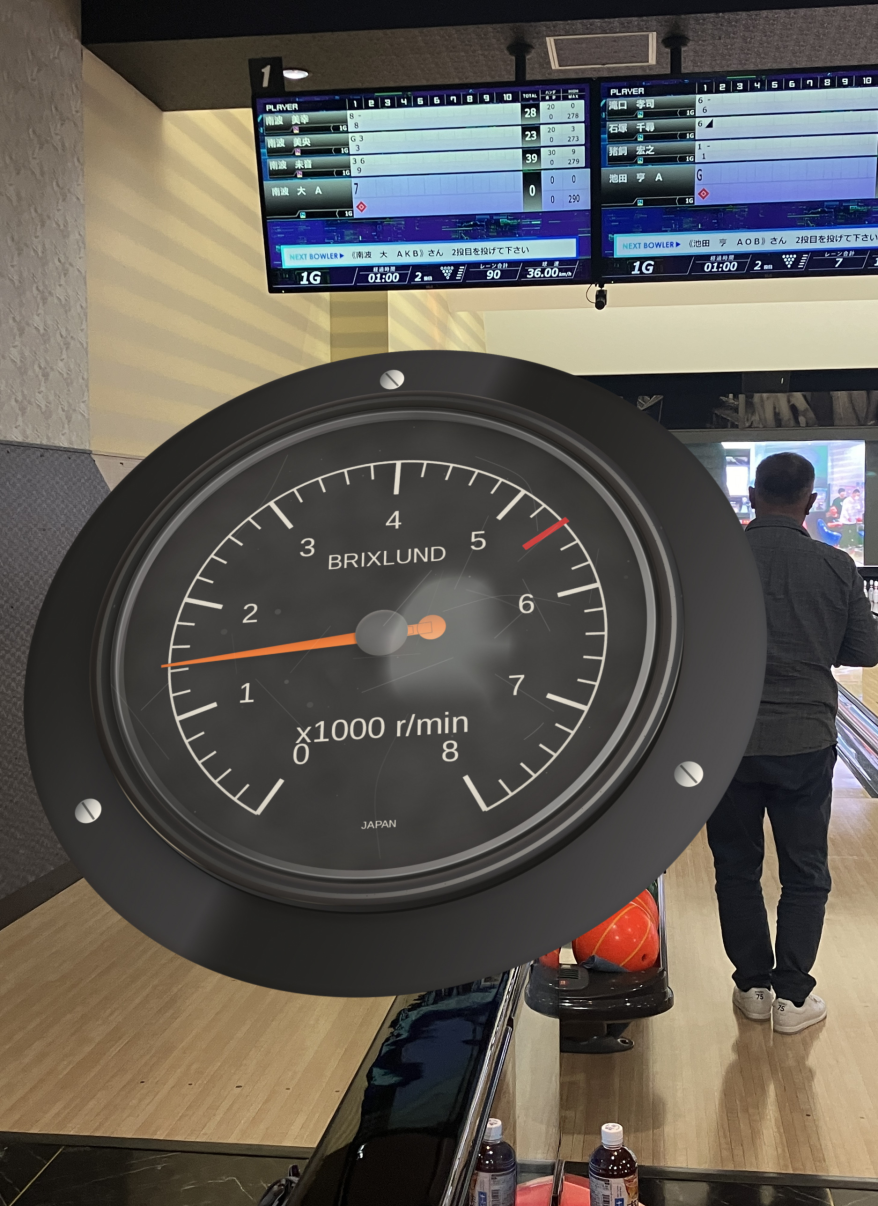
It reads 1400
